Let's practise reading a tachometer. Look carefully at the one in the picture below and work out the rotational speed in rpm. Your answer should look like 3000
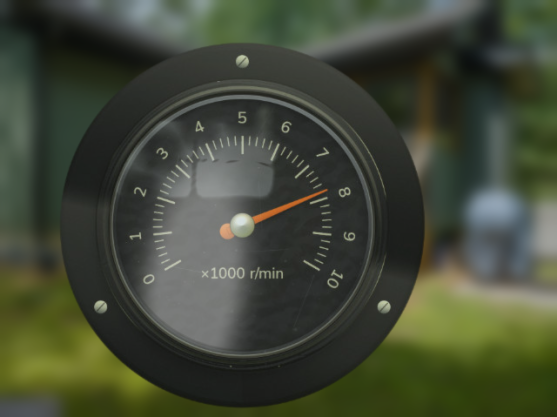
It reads 7800
